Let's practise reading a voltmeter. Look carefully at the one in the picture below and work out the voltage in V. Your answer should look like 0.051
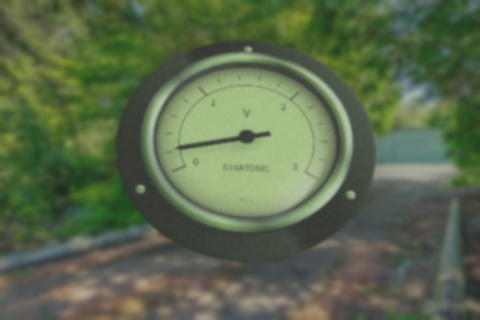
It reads 0.2
